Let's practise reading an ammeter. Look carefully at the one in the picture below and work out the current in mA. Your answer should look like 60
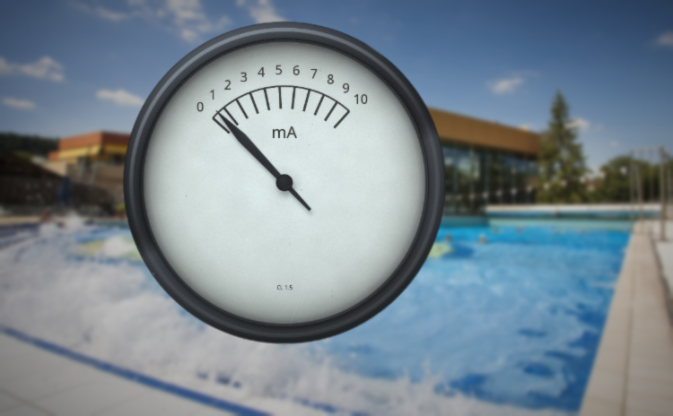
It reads 0.5
